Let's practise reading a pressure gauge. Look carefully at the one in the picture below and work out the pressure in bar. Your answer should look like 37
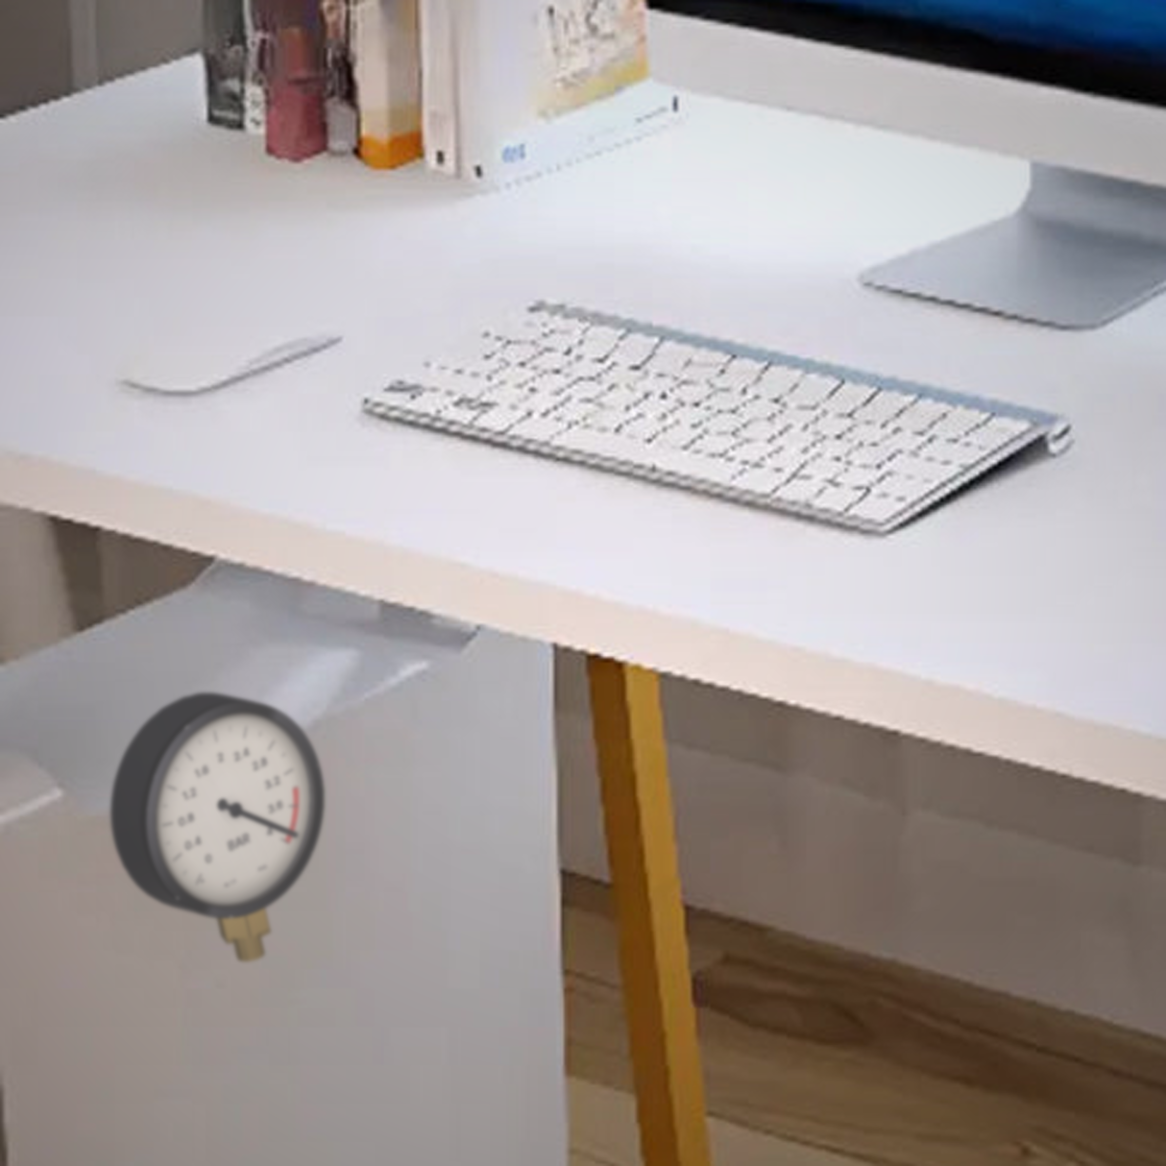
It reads 3.9
